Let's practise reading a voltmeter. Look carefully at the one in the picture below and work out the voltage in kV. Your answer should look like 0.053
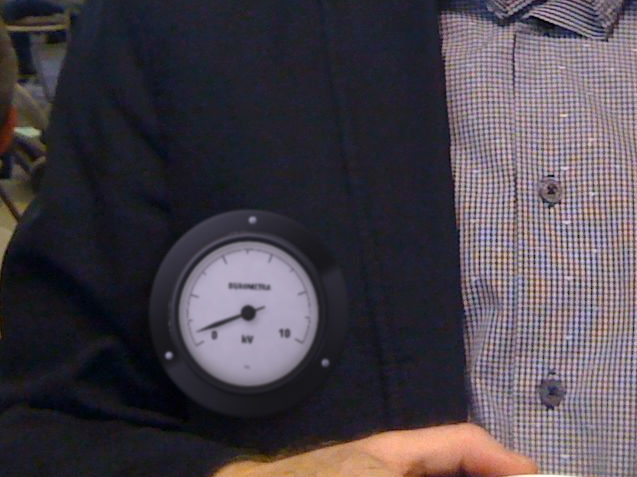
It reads 0.5
